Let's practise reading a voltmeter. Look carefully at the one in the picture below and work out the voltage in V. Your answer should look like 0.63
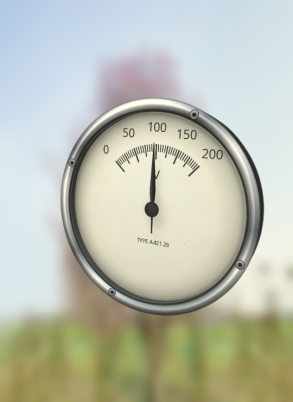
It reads 100
